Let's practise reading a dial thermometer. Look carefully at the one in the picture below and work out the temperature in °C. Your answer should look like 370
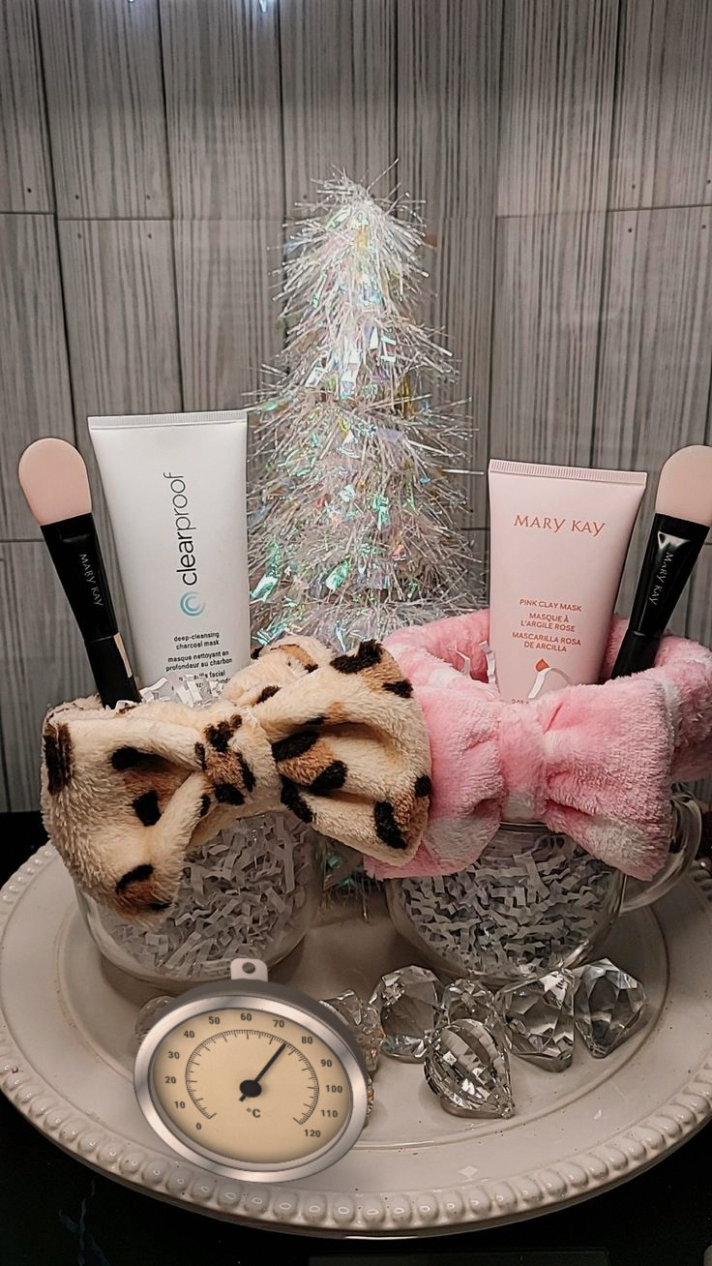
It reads 75
